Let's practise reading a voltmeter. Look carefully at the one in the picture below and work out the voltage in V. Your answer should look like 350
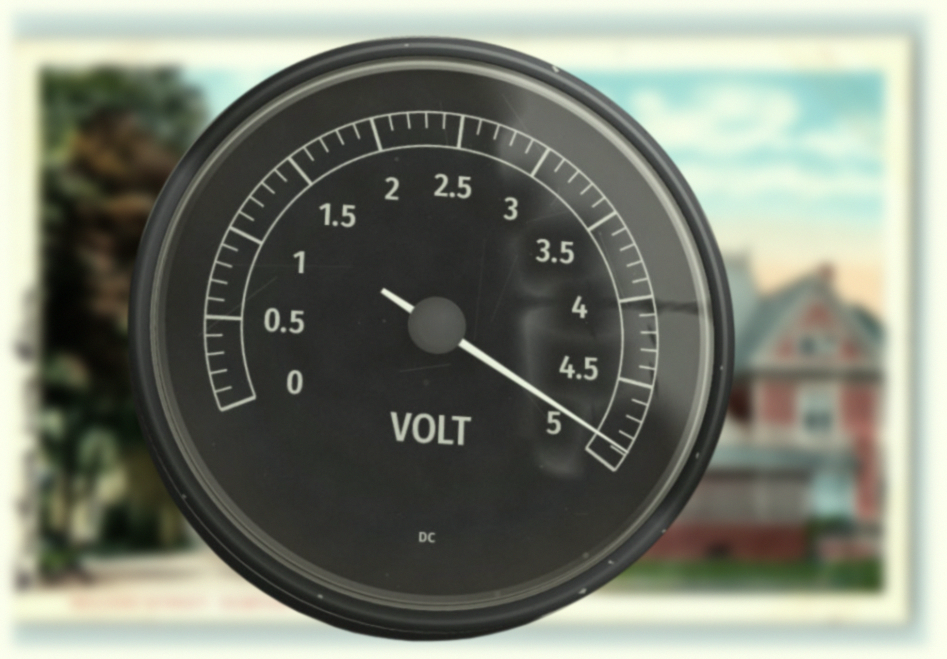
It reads 4.9
